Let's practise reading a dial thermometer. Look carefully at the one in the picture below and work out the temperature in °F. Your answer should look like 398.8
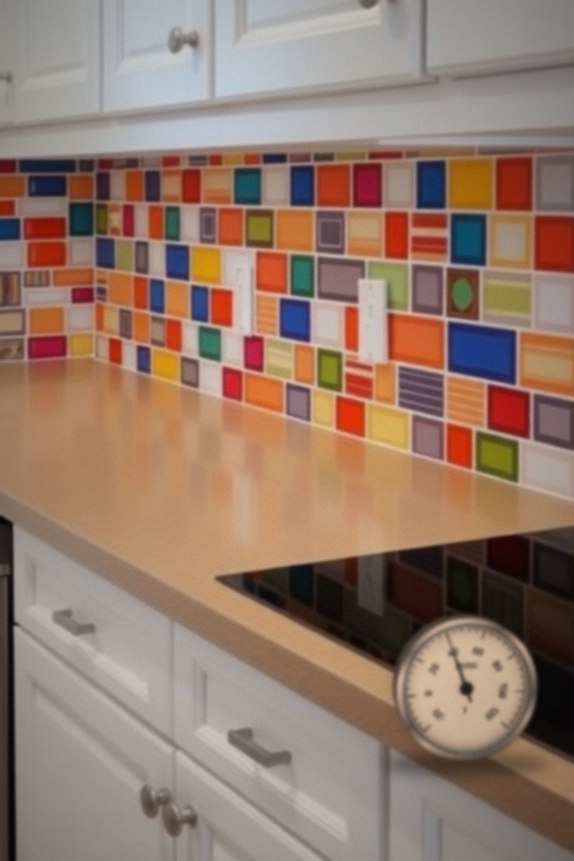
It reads 40
